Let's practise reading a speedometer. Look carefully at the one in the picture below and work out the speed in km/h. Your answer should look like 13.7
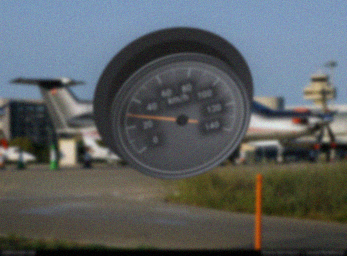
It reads 30
